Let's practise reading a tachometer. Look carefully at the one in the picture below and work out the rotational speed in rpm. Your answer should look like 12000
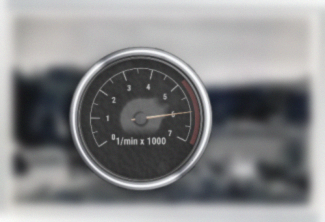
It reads 6000
